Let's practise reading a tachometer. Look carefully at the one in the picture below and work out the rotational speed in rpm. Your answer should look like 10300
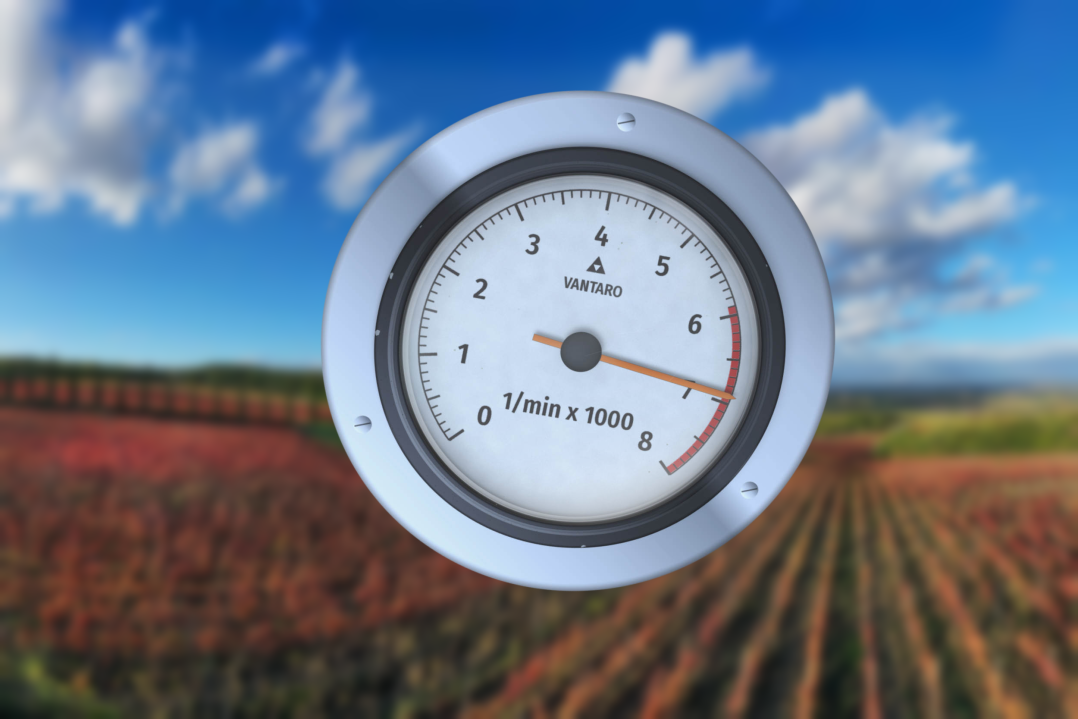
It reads 6900
